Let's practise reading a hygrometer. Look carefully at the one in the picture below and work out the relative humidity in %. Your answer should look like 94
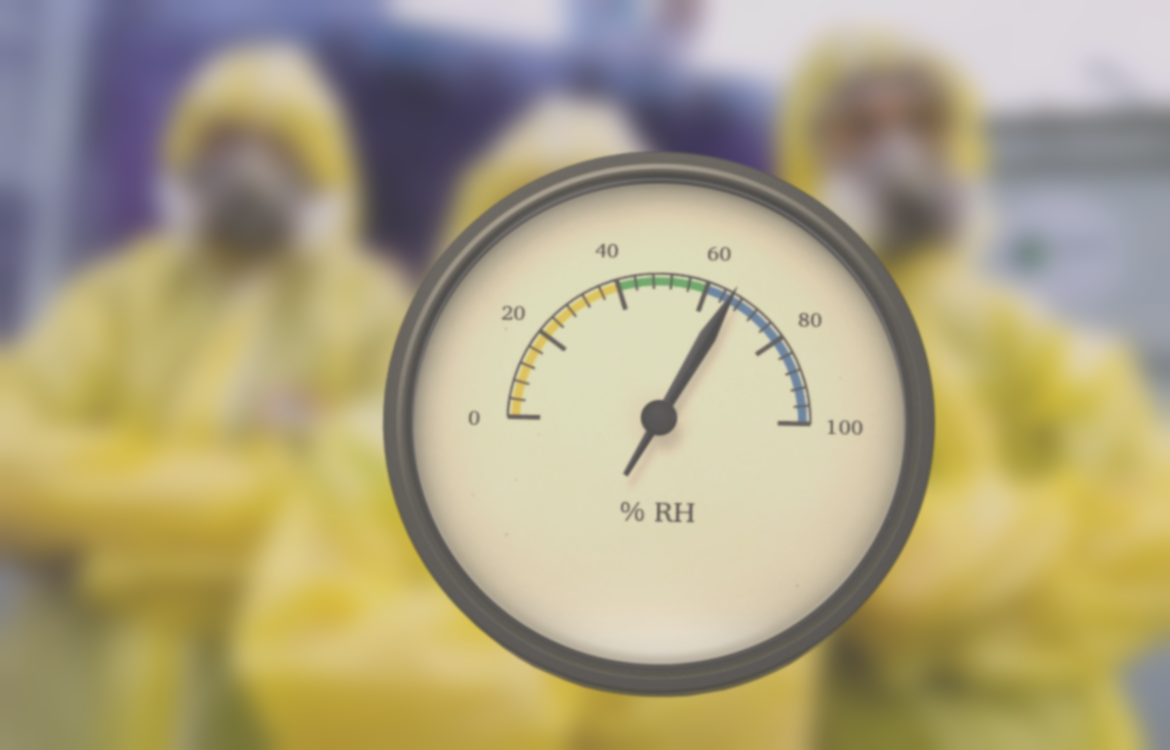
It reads 66
